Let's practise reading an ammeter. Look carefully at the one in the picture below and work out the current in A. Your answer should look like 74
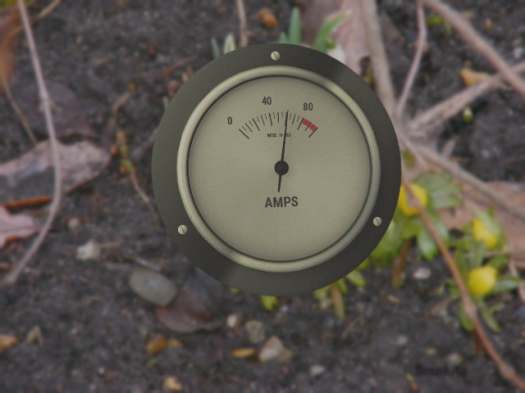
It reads 60
